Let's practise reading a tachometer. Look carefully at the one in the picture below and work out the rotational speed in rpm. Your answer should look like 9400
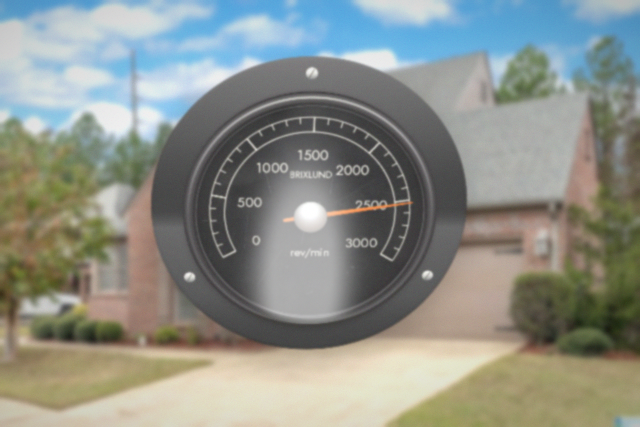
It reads 2500
